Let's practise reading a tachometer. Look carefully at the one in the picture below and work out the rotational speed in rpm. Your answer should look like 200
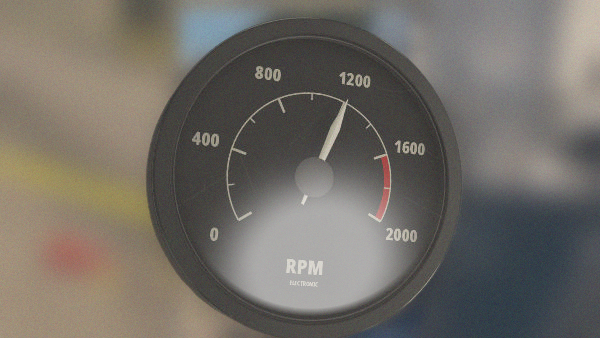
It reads 1200
